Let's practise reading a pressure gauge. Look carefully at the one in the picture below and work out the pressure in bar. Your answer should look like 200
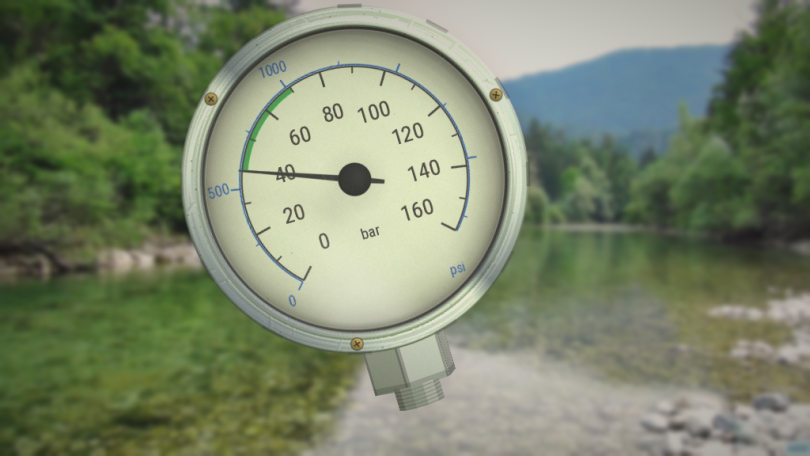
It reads 40
